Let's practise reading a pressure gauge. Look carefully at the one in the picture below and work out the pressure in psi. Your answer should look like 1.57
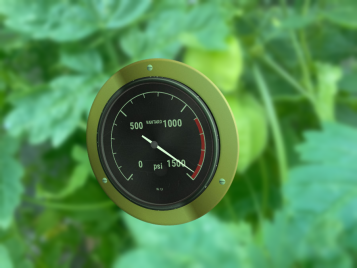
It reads 1450
